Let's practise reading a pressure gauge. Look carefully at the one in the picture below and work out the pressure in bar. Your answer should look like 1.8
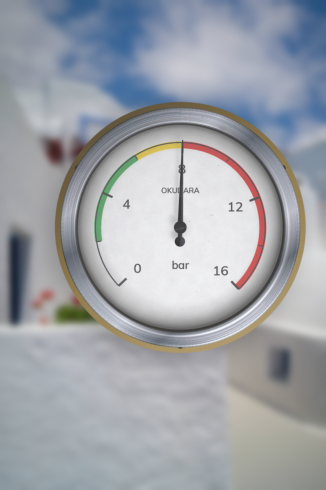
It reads 8
